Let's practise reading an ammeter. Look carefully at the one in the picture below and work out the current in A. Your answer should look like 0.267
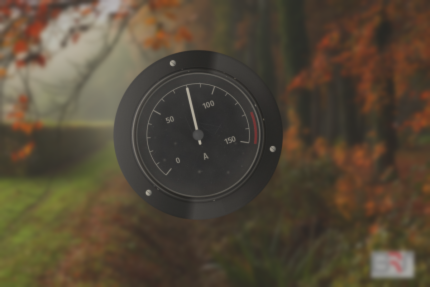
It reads 80
